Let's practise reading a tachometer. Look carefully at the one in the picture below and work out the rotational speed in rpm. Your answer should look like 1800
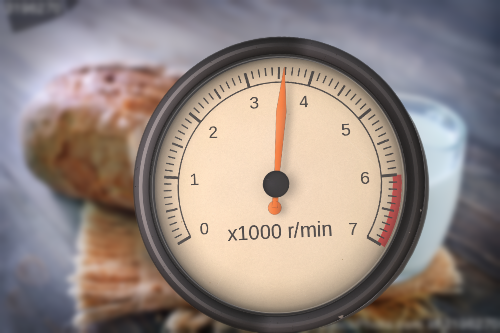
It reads 3600
